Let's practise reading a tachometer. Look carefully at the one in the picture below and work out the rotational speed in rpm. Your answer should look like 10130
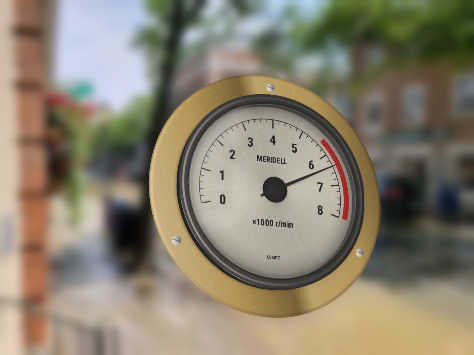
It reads 6400
